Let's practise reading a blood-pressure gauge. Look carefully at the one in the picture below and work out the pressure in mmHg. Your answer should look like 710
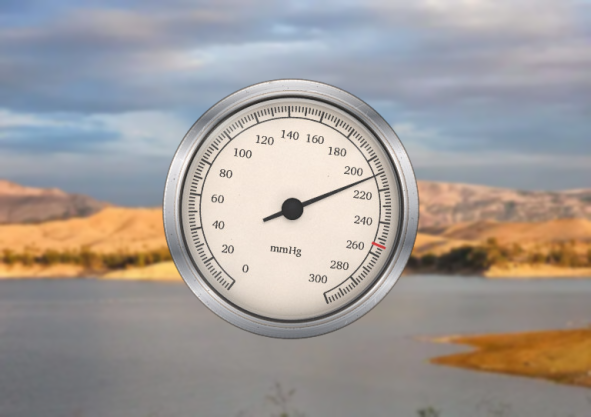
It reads 210
